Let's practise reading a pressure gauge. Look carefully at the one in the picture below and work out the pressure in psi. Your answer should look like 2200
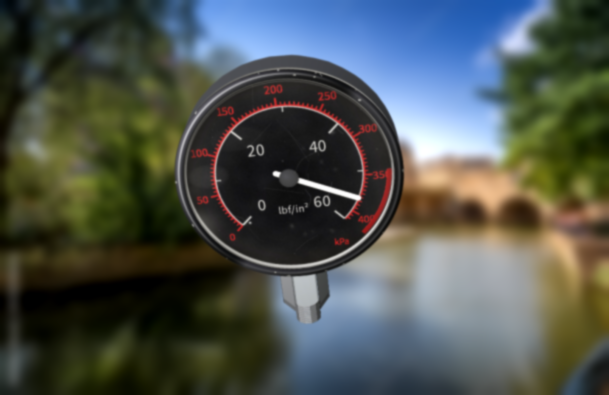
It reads 55
